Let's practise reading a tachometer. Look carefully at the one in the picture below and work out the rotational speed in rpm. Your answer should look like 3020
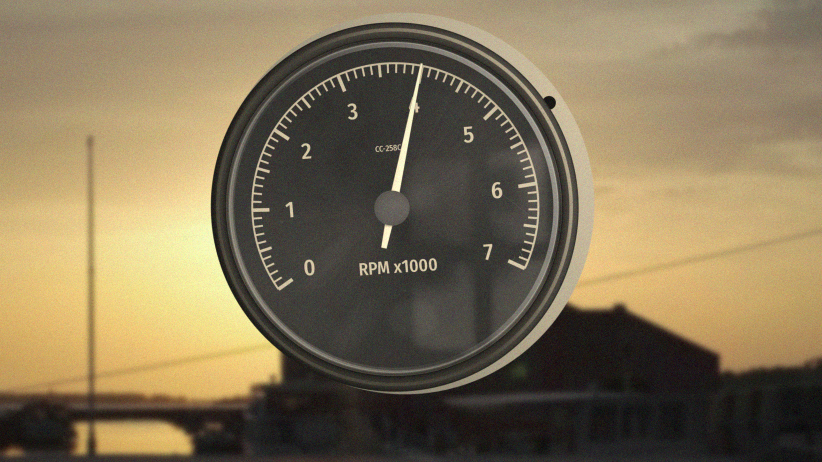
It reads 4000
